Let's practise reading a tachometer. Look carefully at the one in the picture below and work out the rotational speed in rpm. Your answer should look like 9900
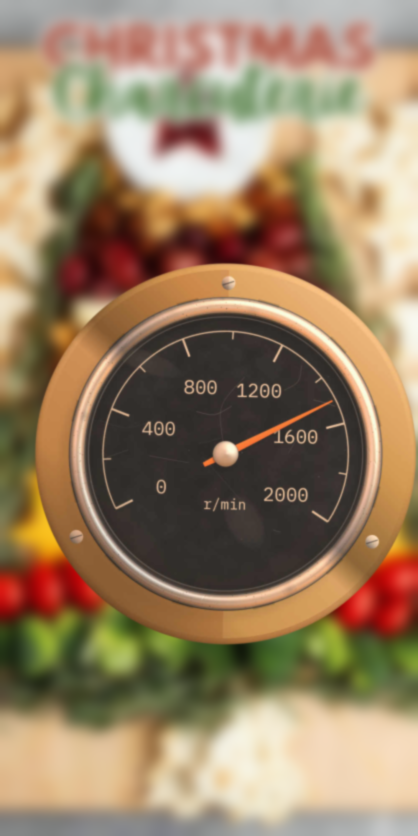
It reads 1500
